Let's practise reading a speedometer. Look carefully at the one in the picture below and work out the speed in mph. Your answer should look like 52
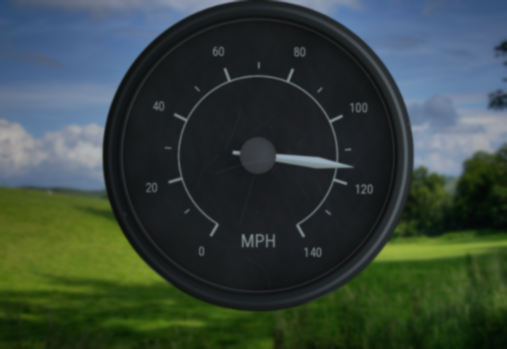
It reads 115
